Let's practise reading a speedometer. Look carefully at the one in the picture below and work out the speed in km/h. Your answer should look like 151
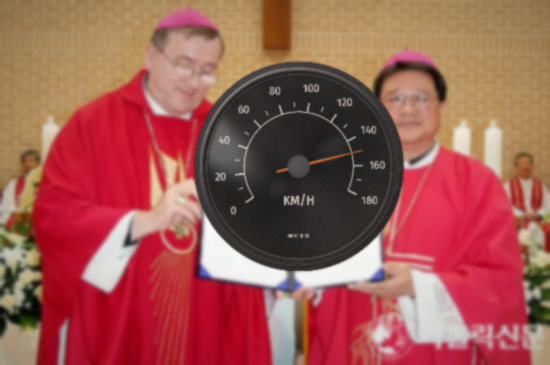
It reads 150
